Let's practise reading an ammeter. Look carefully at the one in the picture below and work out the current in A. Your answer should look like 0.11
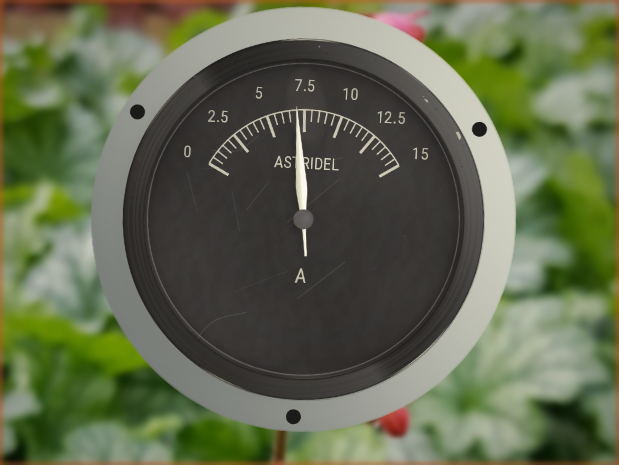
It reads 7
